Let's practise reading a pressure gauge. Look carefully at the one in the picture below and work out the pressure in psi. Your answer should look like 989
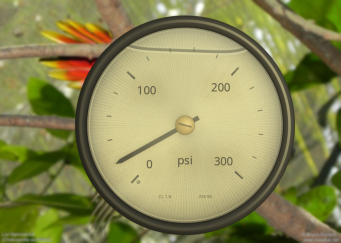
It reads 20
